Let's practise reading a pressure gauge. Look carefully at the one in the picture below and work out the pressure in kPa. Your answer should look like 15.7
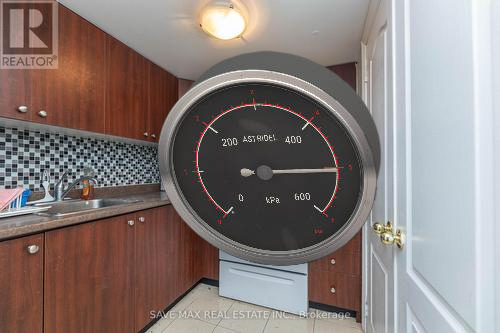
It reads 500
